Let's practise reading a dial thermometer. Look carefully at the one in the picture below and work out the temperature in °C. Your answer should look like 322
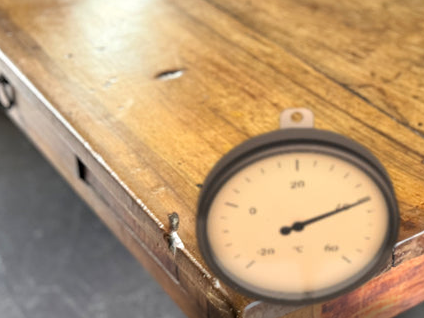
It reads 40
